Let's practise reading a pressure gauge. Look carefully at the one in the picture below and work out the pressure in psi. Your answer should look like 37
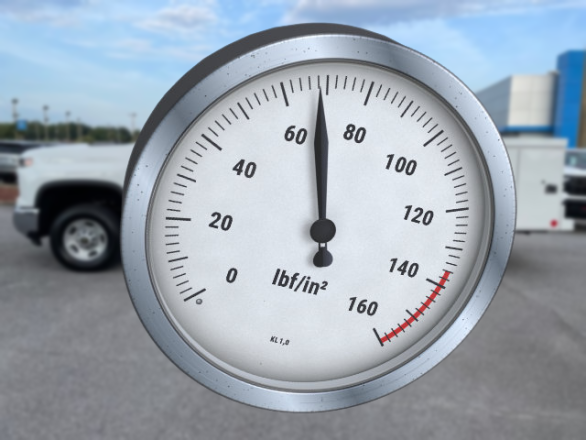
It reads 68
